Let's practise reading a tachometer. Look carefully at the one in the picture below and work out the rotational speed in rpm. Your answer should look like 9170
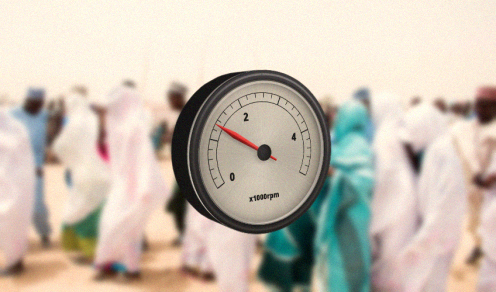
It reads 1300
